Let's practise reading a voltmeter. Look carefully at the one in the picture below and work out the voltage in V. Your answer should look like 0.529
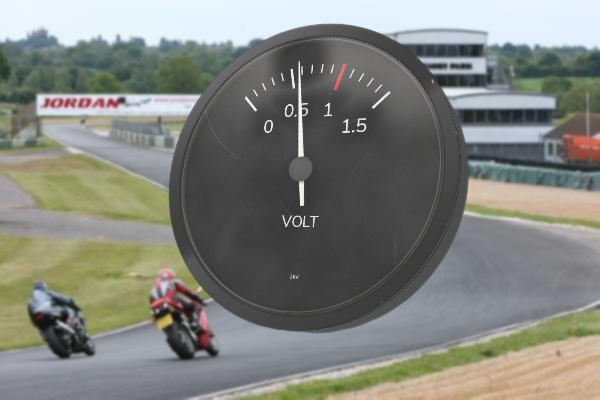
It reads 0.6
